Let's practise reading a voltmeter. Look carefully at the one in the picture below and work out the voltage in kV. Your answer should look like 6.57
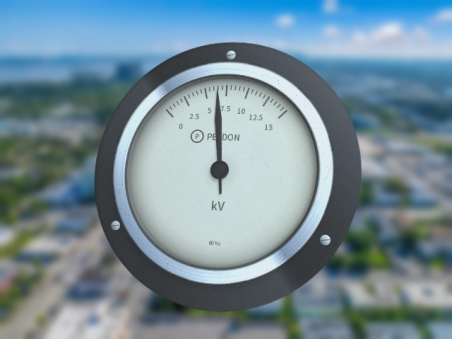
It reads 6.5
